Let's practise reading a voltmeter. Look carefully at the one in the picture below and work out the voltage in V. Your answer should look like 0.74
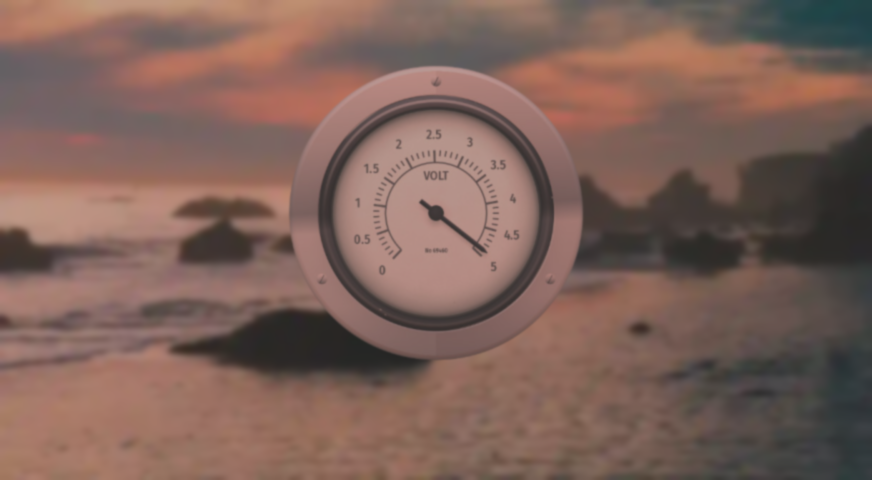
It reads 4.9
